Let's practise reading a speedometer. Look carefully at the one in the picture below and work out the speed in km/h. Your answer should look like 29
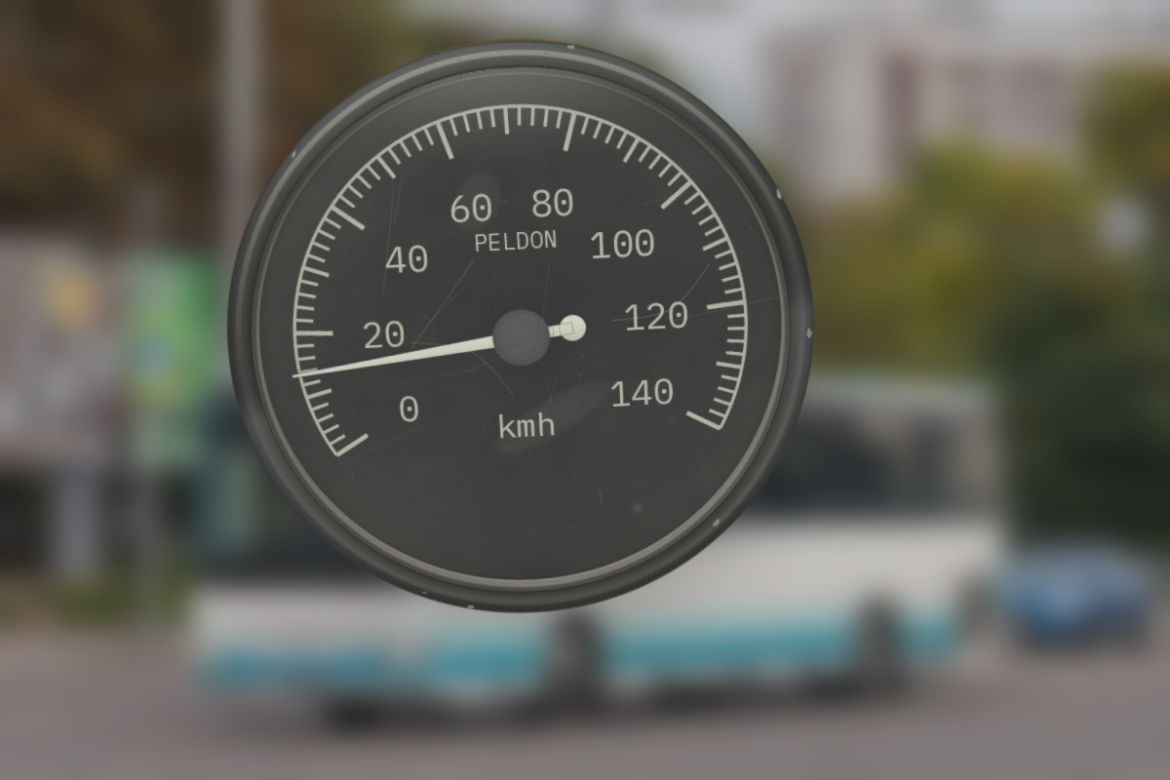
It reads 14
